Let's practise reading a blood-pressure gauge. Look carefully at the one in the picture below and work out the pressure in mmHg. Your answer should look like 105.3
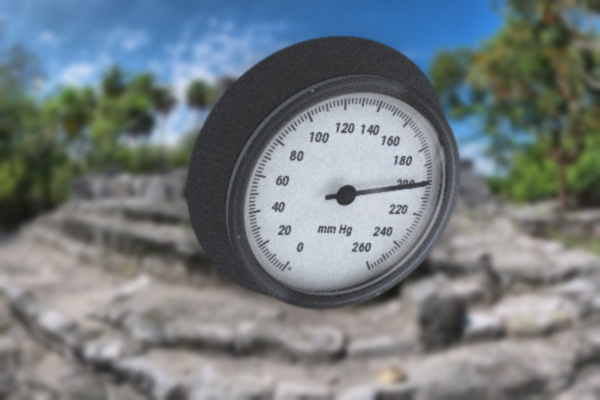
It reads 200
